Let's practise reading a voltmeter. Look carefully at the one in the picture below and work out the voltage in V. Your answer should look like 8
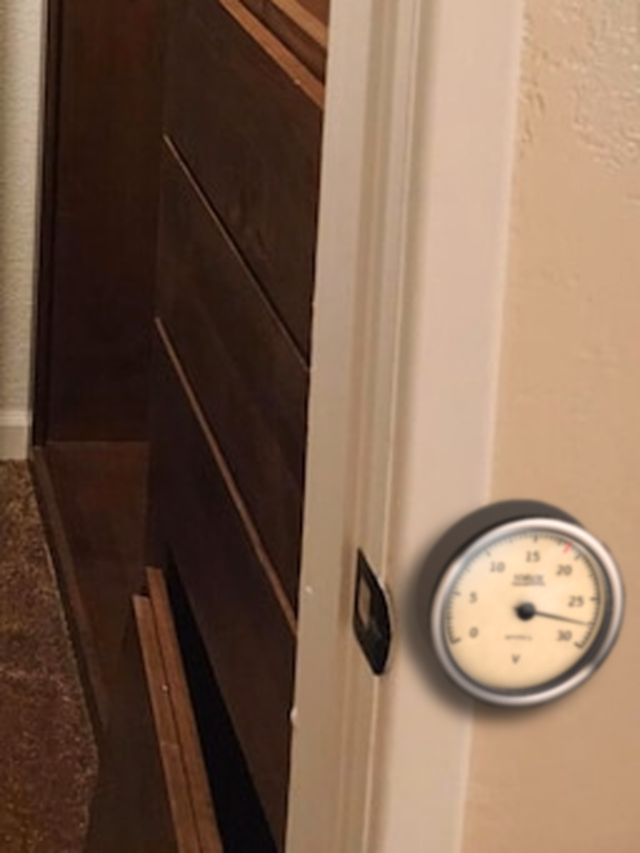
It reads 27.5
